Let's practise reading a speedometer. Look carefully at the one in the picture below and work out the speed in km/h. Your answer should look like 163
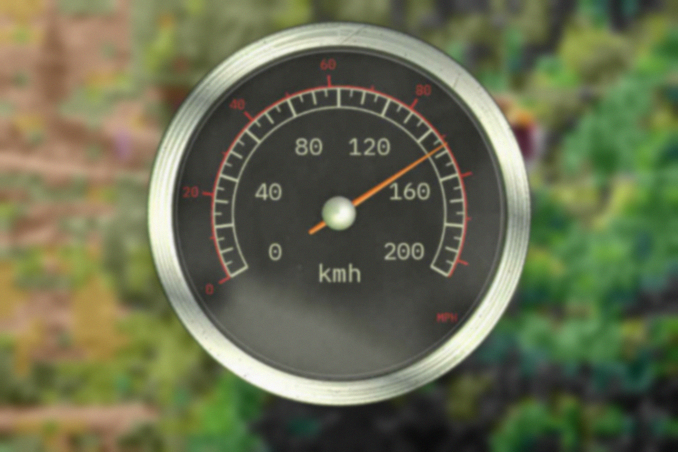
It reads 147.5
